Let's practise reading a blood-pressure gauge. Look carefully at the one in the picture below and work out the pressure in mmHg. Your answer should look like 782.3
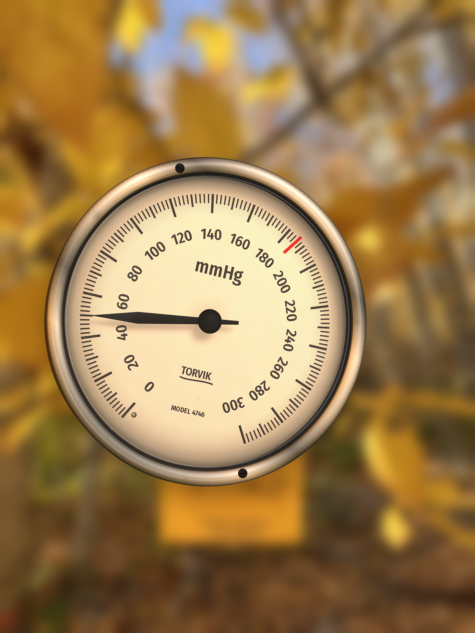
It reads 50
